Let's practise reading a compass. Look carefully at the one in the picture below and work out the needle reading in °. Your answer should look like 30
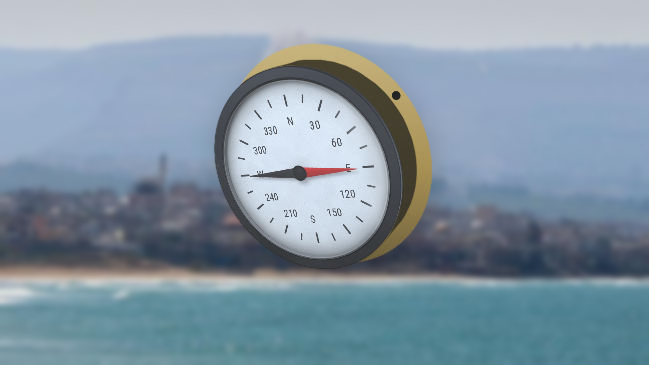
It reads 90
